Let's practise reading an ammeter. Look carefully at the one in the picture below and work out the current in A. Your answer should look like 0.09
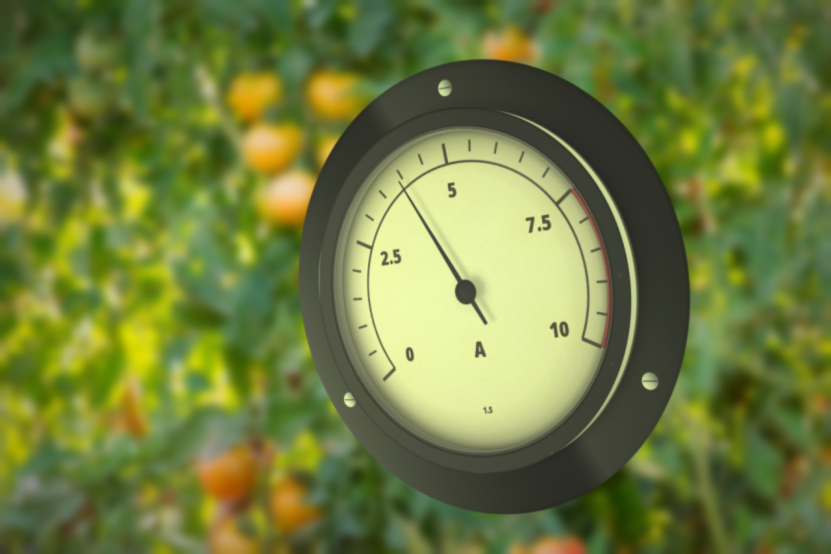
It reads 4
